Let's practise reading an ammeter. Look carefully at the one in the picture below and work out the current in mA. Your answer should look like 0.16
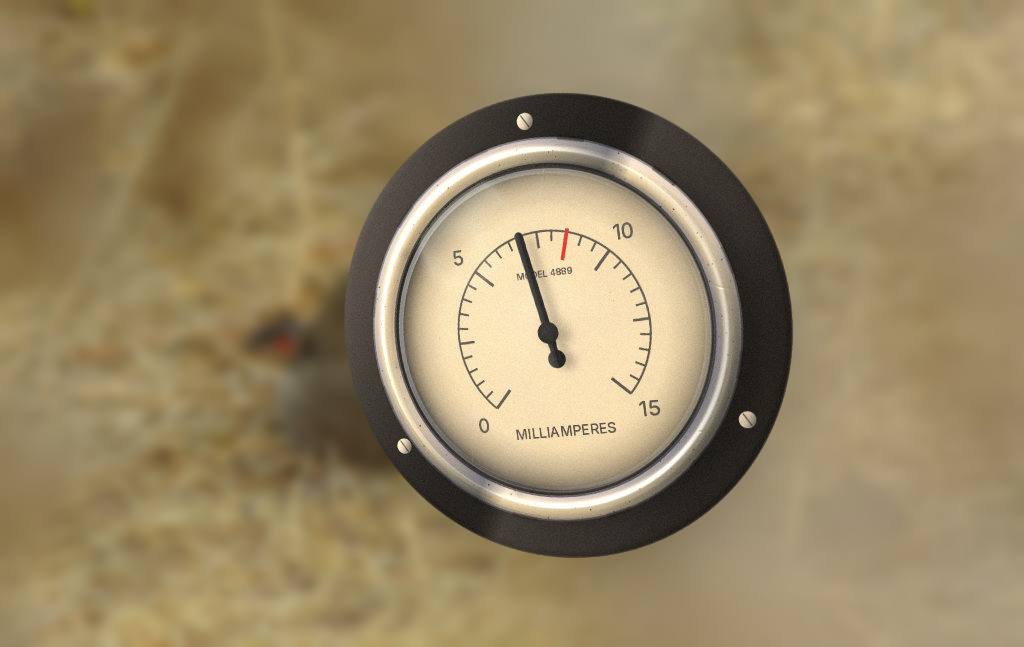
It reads 7
